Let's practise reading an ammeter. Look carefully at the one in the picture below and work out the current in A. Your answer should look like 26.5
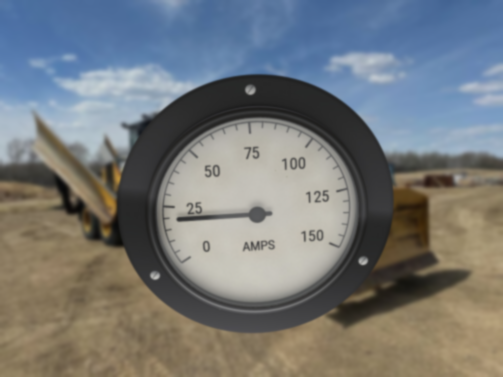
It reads 20
